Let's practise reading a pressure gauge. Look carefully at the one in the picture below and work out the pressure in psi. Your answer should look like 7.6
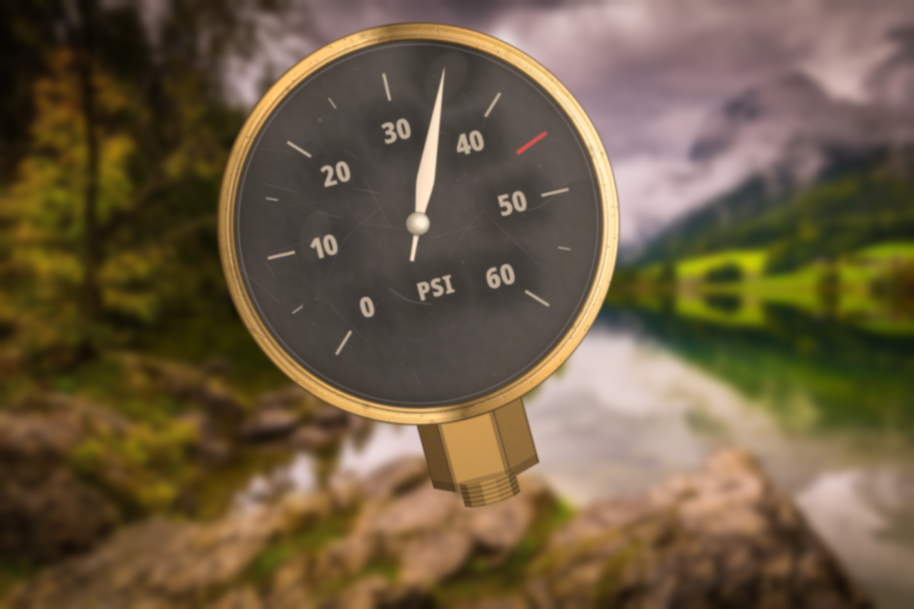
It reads 35
